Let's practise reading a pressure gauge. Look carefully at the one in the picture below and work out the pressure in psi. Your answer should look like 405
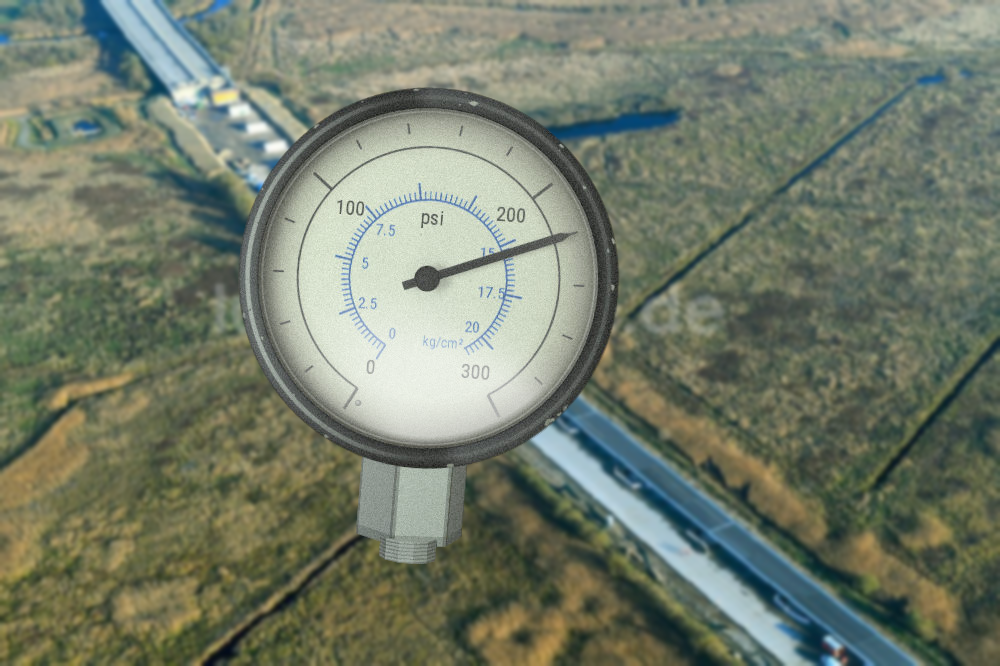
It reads 220
